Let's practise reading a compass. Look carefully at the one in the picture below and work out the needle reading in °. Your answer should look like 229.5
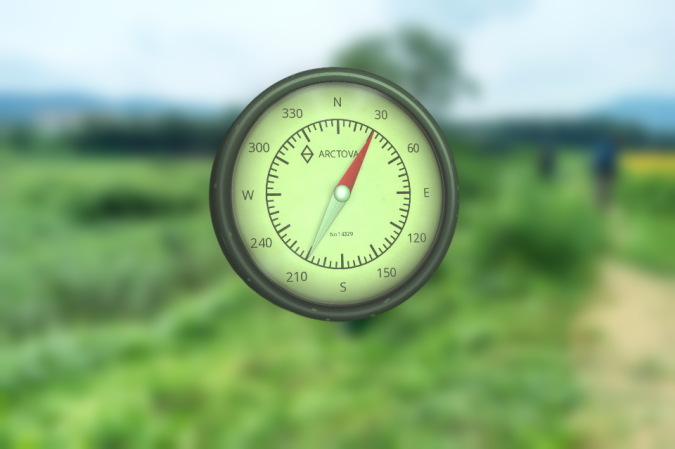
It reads 30
